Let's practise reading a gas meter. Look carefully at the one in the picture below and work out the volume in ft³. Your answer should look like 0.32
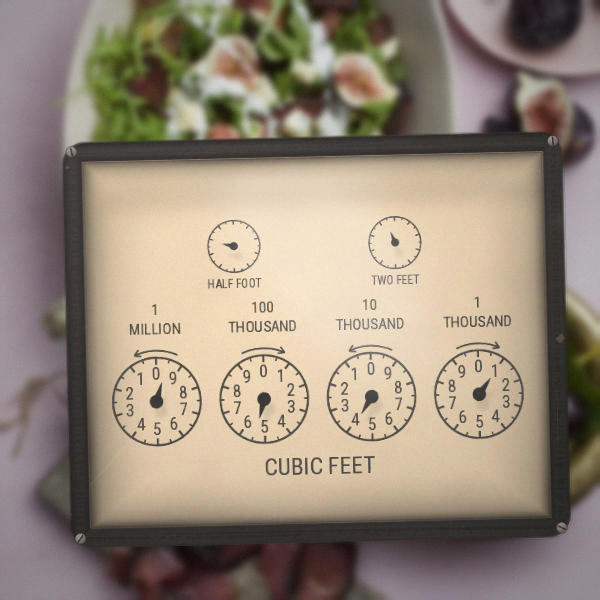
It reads 954100
